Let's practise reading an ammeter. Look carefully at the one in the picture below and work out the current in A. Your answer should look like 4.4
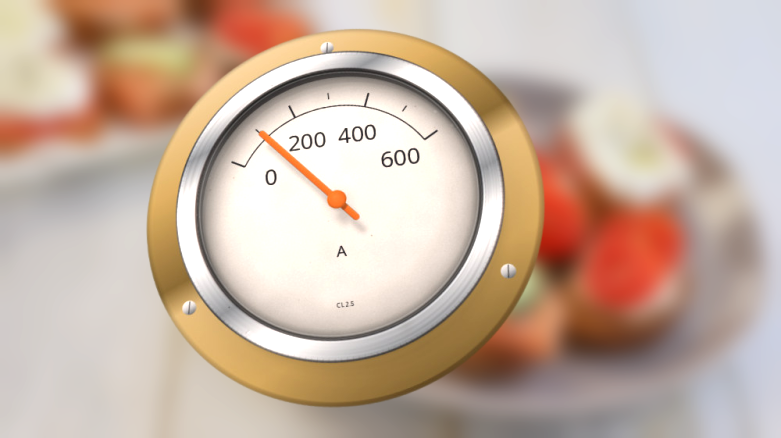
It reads 100
